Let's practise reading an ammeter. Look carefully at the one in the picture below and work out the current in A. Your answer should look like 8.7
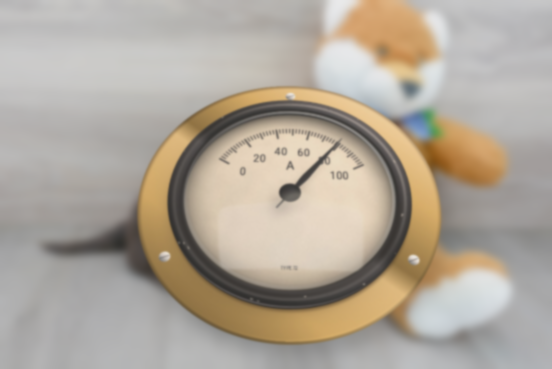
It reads 80
